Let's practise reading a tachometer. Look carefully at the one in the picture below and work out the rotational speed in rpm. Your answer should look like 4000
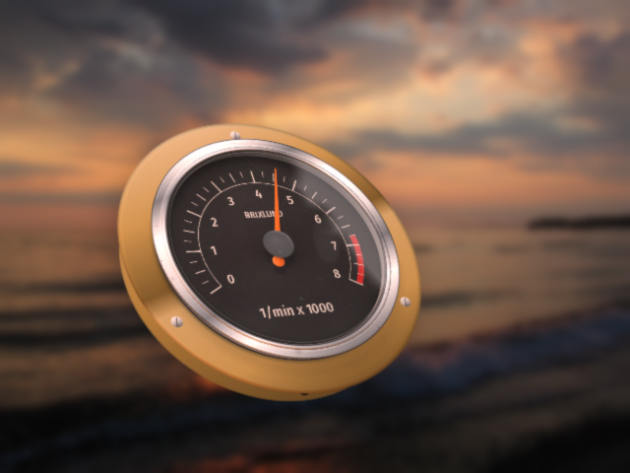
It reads 4500
